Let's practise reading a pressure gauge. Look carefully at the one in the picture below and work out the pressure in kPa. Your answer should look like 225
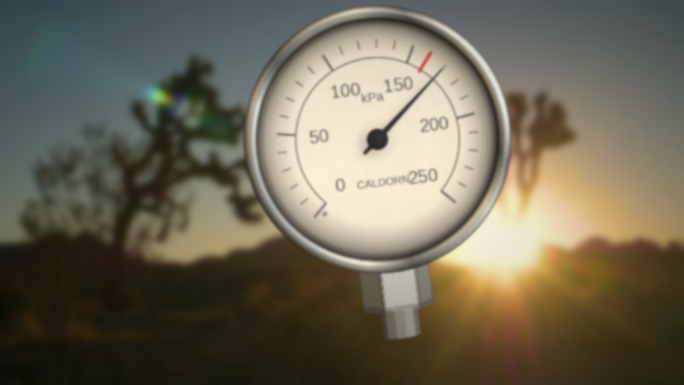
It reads 170
